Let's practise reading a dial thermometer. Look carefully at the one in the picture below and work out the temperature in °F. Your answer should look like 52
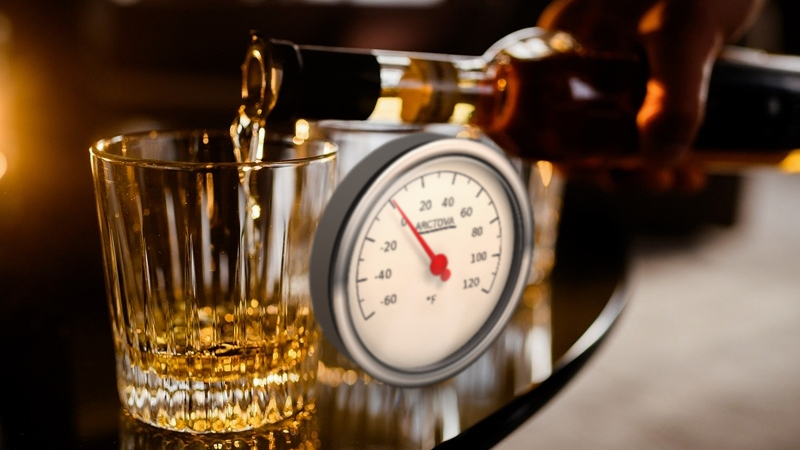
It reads 0
